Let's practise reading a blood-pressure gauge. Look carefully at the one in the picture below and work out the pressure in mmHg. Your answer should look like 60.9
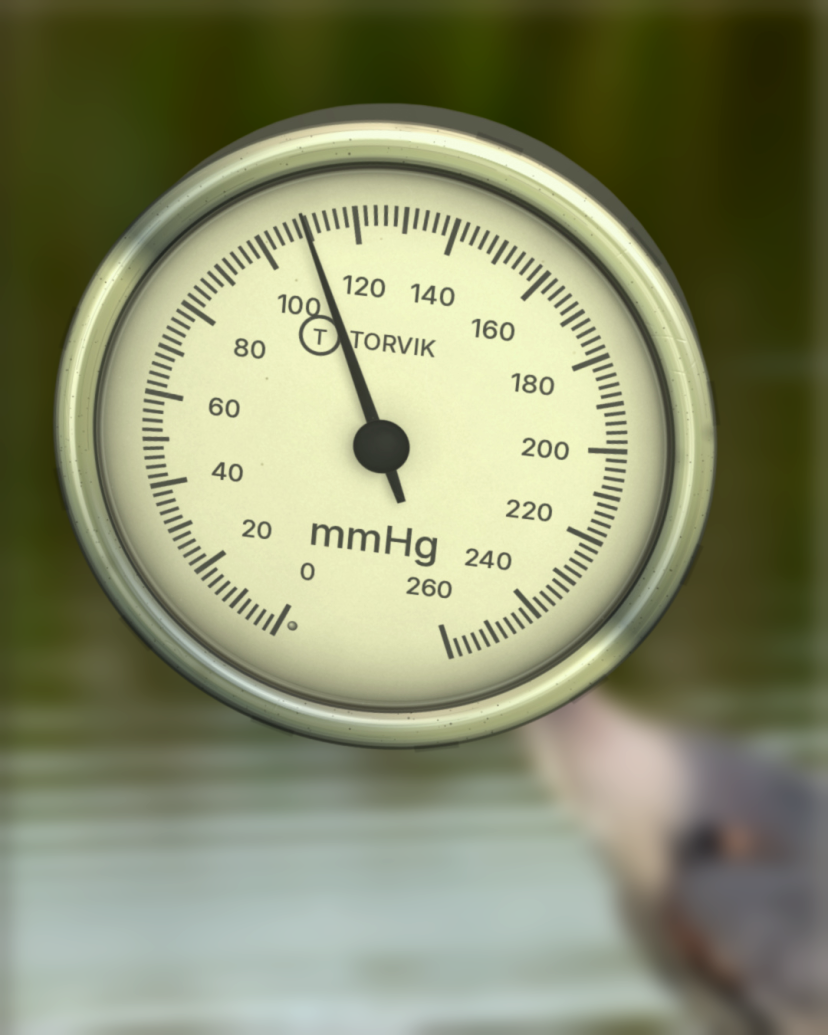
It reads 110
